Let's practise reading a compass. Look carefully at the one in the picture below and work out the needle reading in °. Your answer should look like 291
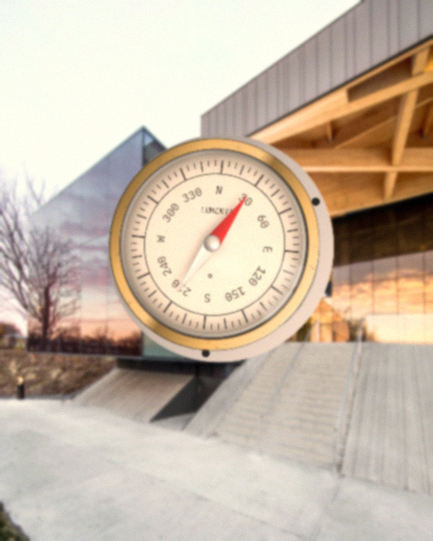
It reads 30
